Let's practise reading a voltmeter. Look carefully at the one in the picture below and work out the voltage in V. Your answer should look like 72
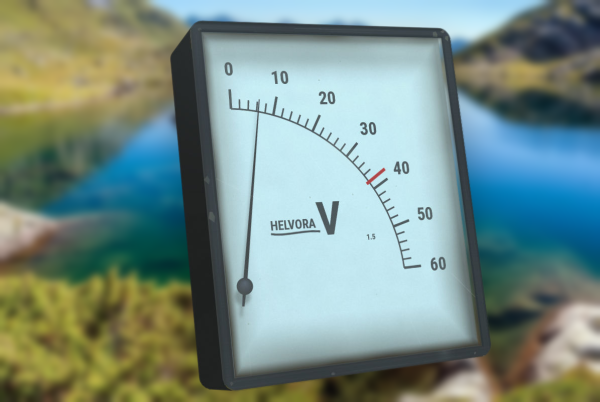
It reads 6
